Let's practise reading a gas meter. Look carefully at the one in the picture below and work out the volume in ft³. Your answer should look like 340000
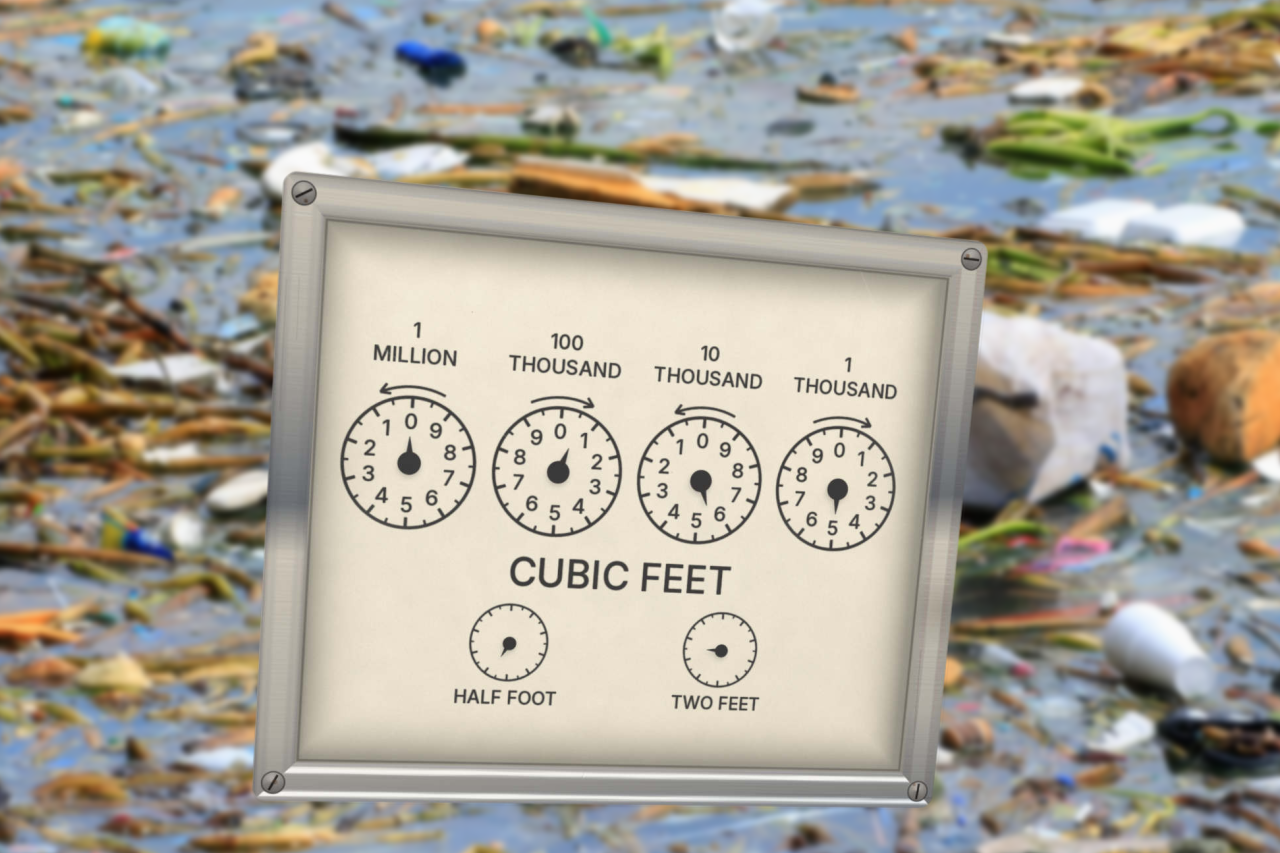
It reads 5500
